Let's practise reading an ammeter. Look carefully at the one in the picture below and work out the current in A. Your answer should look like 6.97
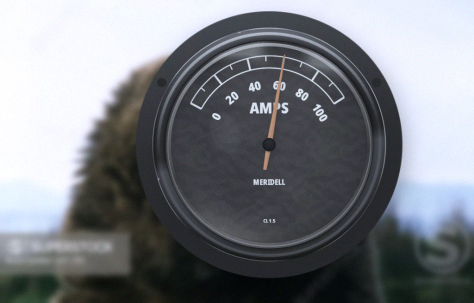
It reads 60
